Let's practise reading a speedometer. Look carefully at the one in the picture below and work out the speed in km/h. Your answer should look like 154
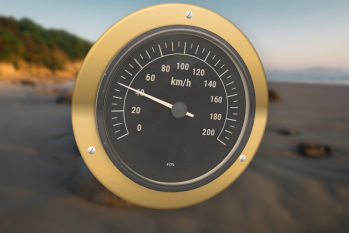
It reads 40
